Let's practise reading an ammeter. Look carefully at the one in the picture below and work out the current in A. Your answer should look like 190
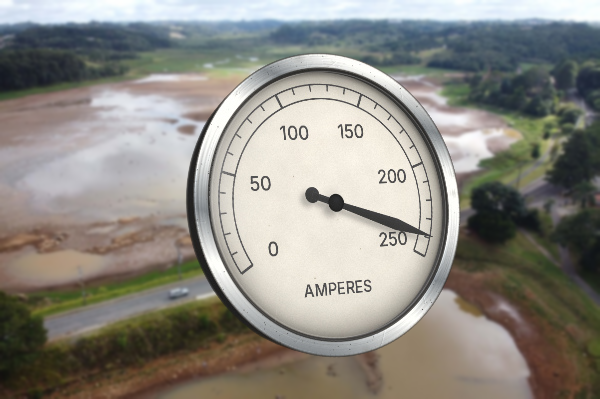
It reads 240
